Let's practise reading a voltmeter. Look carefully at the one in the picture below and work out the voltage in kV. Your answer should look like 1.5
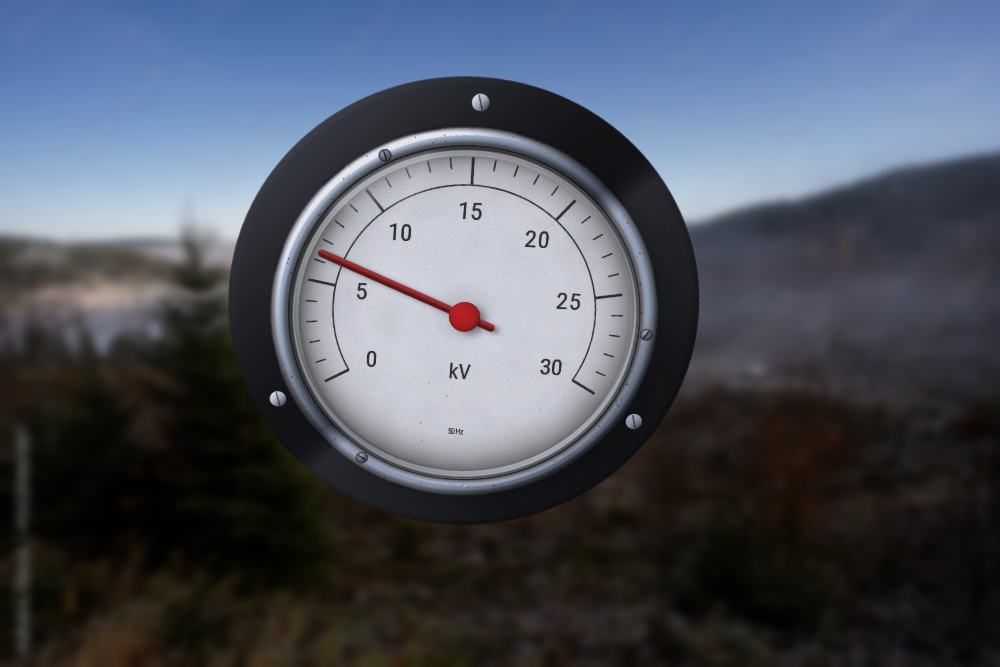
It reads 6.5
